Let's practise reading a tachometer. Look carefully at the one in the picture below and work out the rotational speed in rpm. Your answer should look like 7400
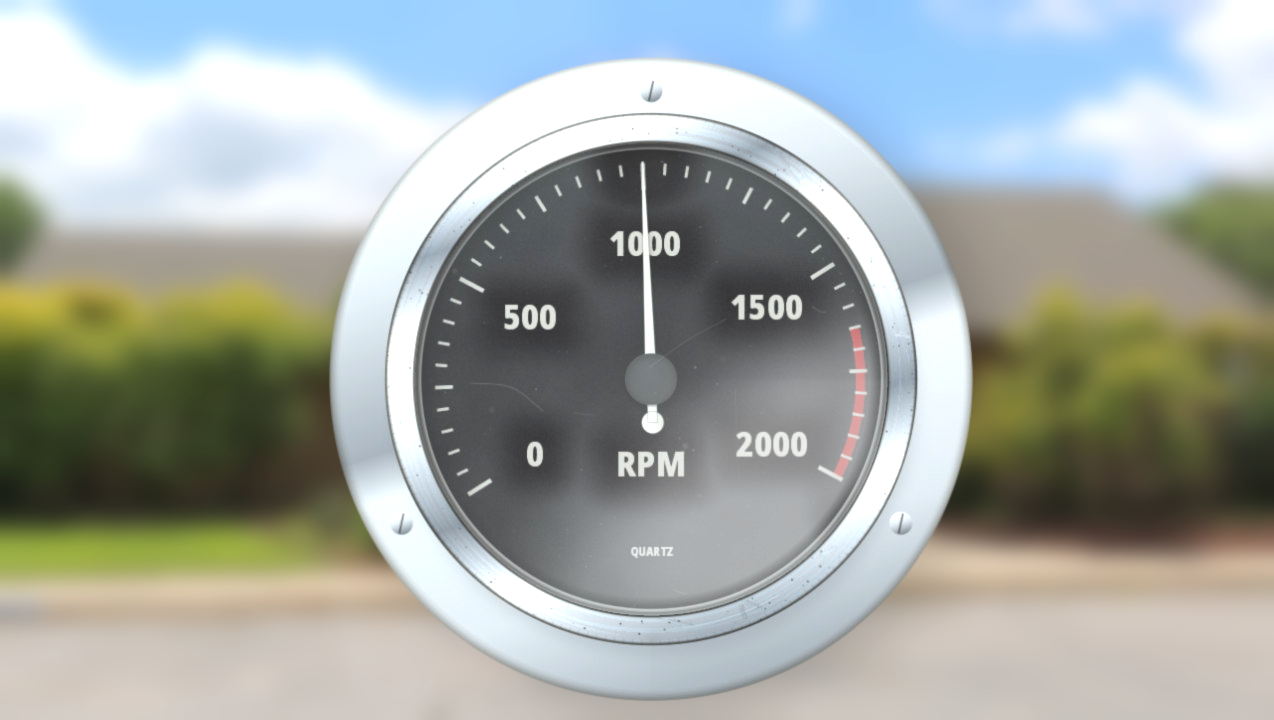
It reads 1000
